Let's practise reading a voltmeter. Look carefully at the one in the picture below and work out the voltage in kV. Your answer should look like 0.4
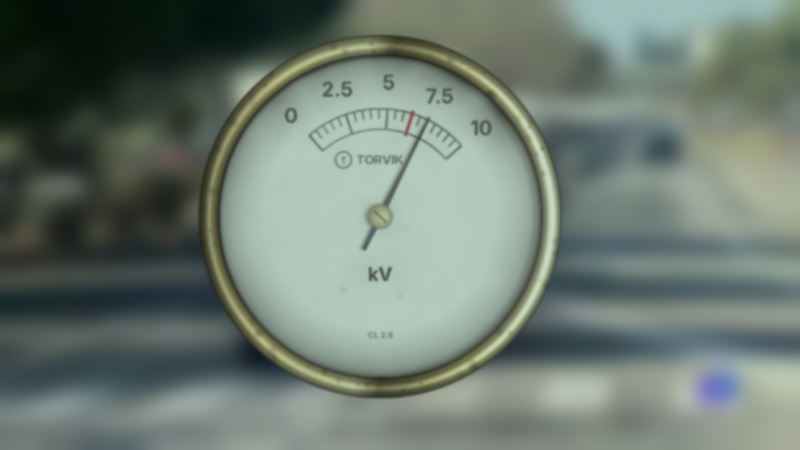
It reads 7.5
